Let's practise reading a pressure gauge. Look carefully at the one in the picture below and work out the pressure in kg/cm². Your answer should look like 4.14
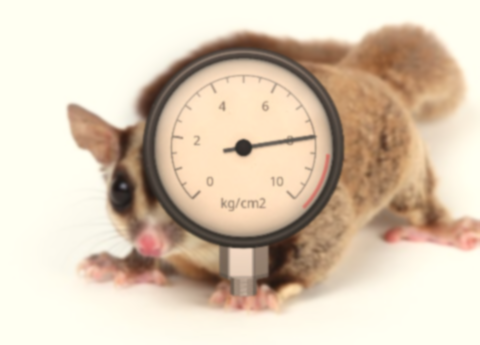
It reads 8
